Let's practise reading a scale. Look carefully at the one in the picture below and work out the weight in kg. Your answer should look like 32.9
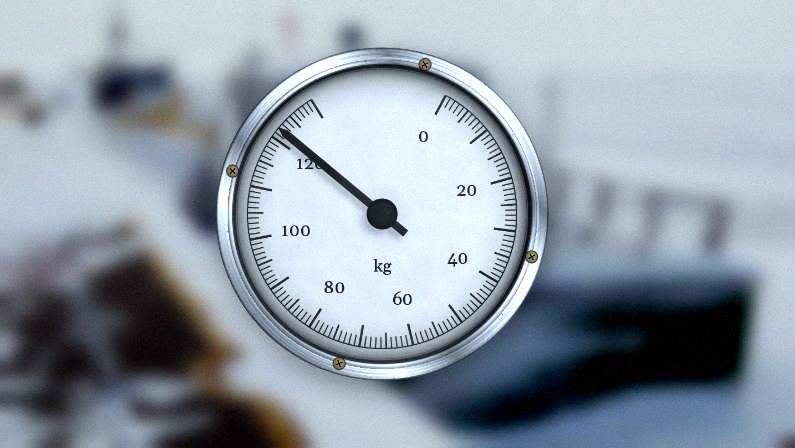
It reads 122
